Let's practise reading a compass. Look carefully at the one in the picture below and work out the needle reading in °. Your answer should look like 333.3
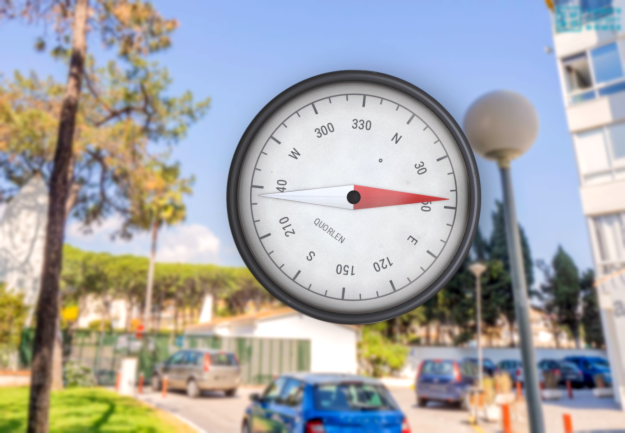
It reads 55
